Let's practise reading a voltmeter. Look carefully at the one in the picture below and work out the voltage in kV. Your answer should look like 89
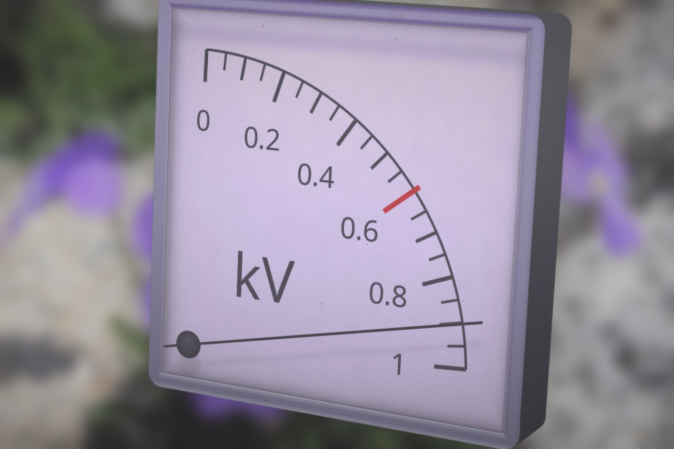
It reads 0.9
